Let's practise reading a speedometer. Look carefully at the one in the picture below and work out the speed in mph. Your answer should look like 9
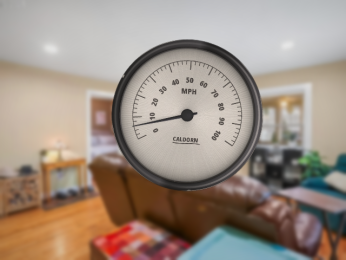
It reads 6
